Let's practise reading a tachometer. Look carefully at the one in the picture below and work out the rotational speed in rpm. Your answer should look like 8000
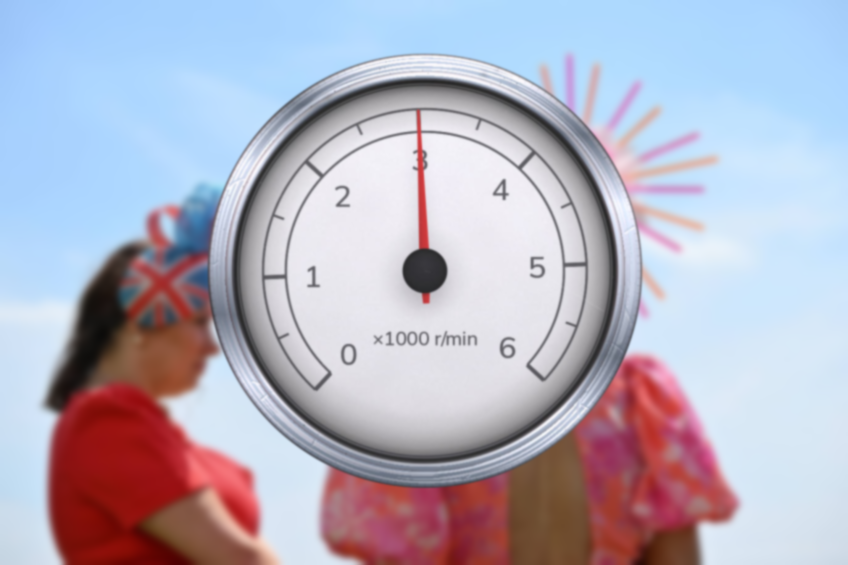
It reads 3000
